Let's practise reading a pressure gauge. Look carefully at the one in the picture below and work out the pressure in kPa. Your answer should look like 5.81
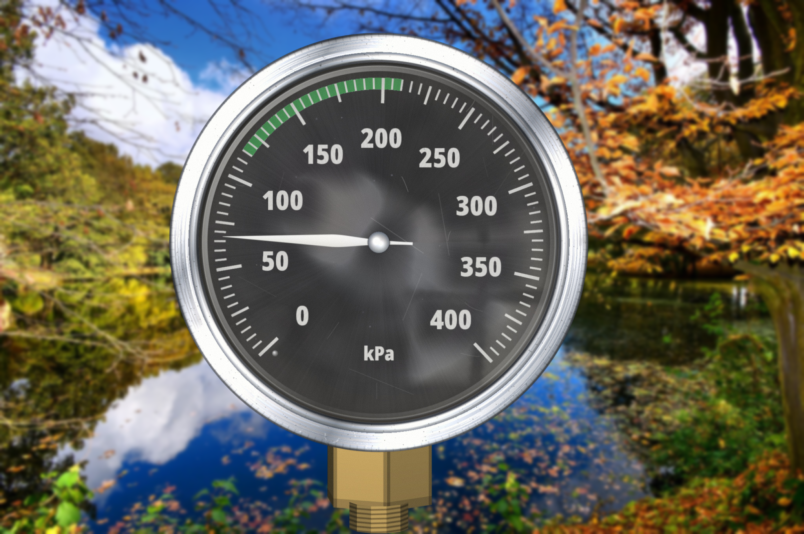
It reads 67.5
